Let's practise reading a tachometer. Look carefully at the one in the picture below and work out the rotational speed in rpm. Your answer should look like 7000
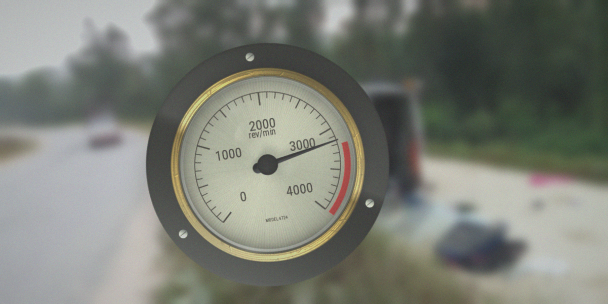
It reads 3150
